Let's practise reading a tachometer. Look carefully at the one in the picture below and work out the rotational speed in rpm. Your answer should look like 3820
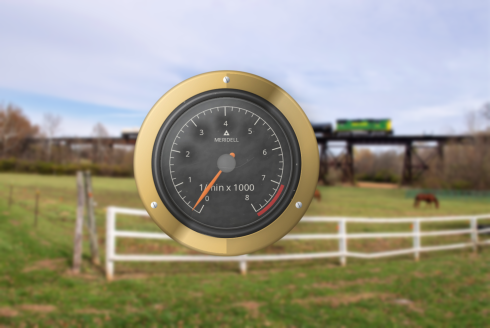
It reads 200
